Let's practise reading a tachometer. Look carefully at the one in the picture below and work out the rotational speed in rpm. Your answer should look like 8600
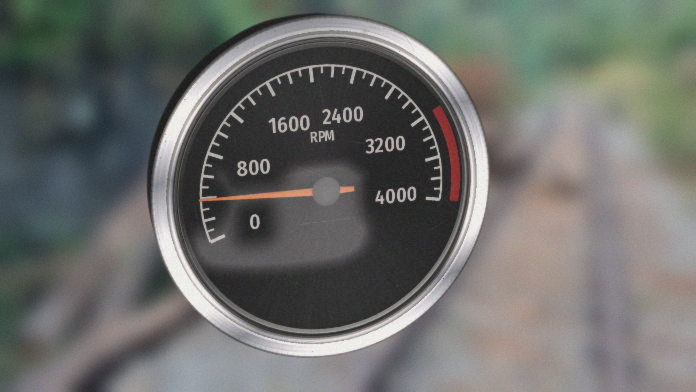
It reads 400
